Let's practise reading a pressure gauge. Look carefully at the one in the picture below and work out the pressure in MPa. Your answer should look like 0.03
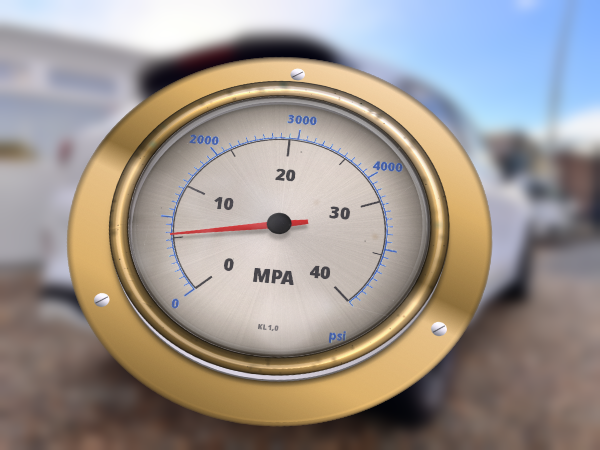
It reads 5
